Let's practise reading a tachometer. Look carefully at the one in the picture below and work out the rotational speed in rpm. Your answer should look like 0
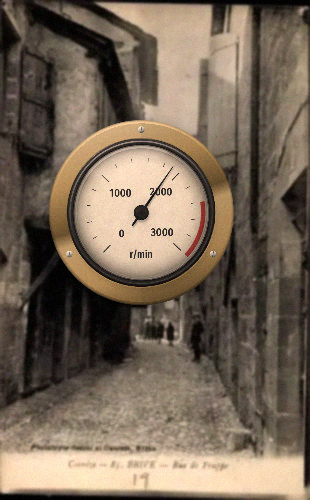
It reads 1900
